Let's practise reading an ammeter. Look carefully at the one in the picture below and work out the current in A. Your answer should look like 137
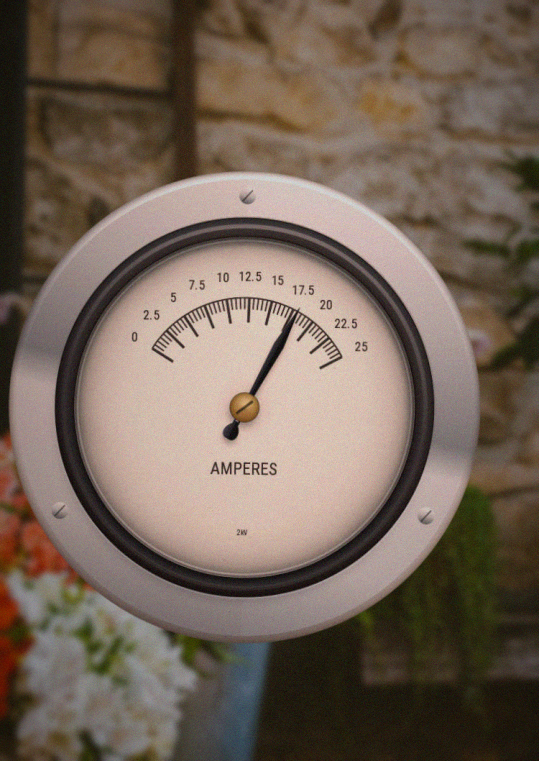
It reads 18
